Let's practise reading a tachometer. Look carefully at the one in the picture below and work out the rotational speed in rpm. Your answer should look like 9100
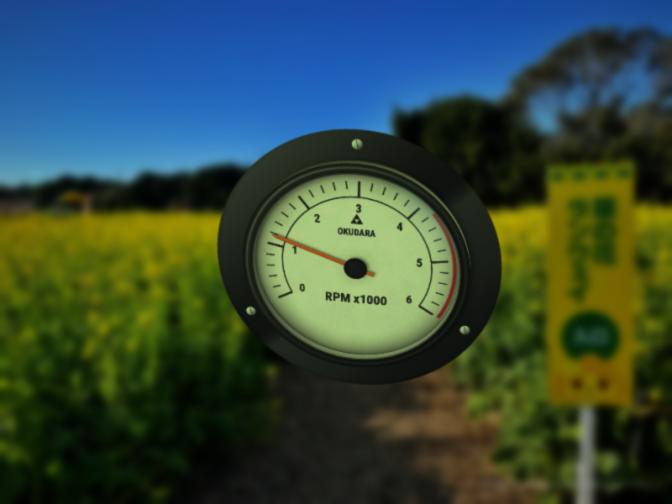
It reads 1200
